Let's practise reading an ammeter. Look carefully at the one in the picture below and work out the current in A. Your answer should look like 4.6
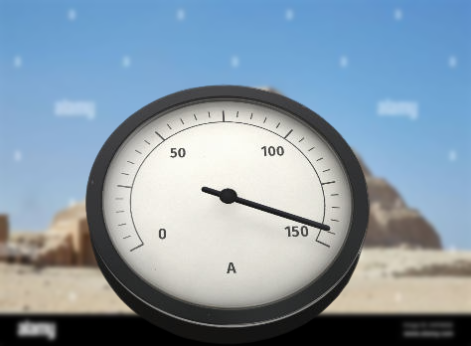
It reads 145
